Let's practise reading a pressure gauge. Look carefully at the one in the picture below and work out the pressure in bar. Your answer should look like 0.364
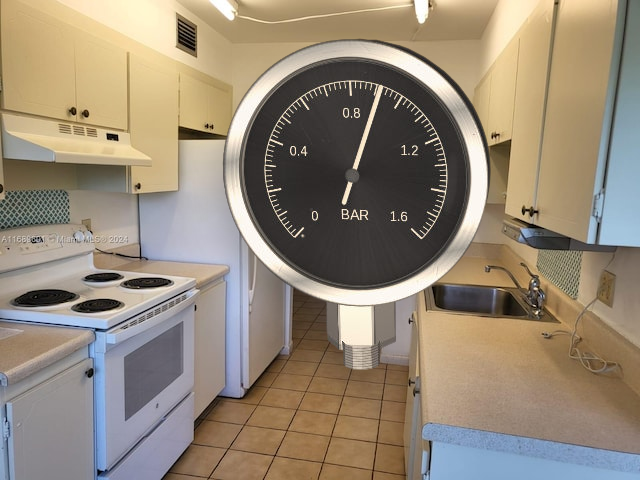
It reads 0.92
